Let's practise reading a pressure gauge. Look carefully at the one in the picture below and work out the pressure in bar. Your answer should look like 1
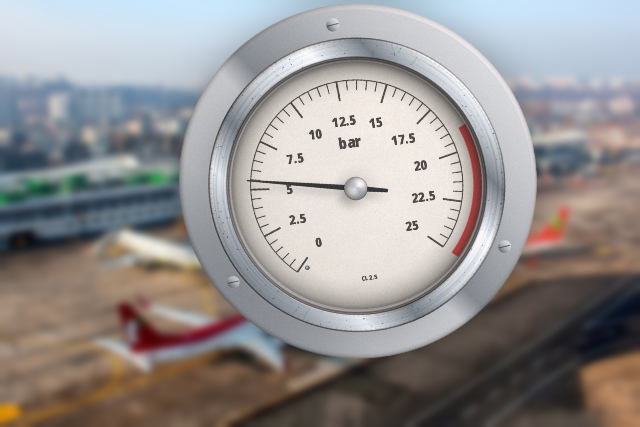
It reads 5.5
